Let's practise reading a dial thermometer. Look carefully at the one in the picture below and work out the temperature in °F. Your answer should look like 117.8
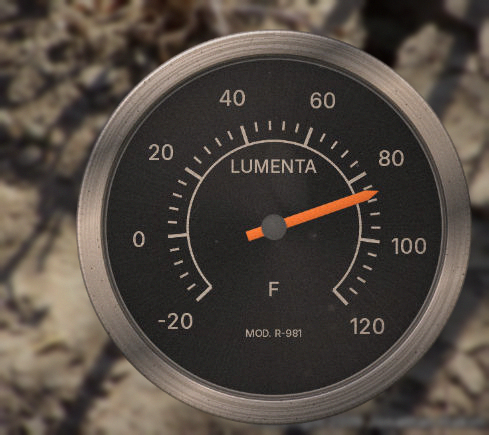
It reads 86
